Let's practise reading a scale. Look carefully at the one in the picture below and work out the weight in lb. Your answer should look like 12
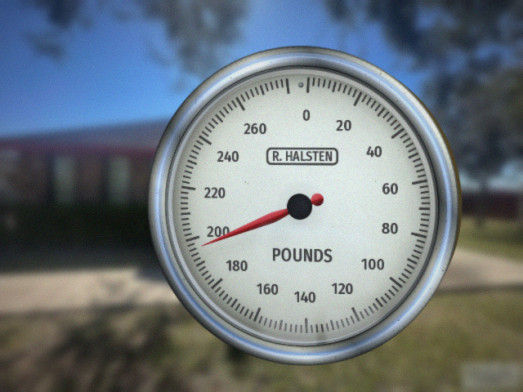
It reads 196
